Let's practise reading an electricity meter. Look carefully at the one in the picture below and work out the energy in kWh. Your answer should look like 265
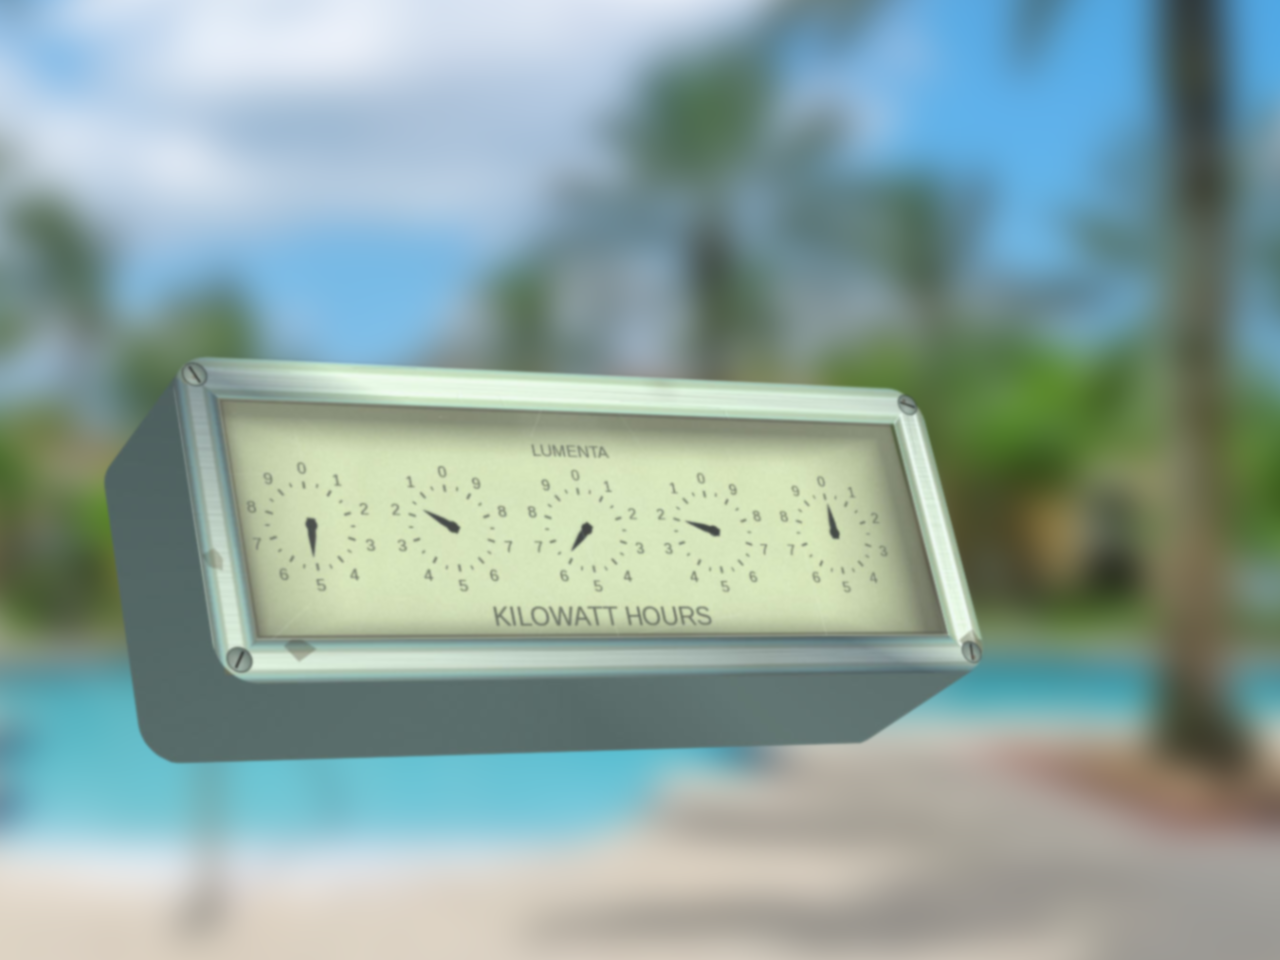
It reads 51620
